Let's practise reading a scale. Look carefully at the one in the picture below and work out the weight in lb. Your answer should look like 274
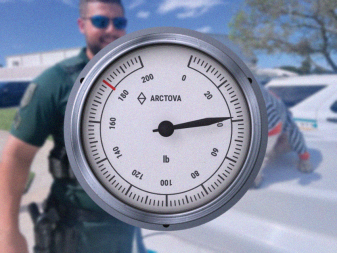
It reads 38
